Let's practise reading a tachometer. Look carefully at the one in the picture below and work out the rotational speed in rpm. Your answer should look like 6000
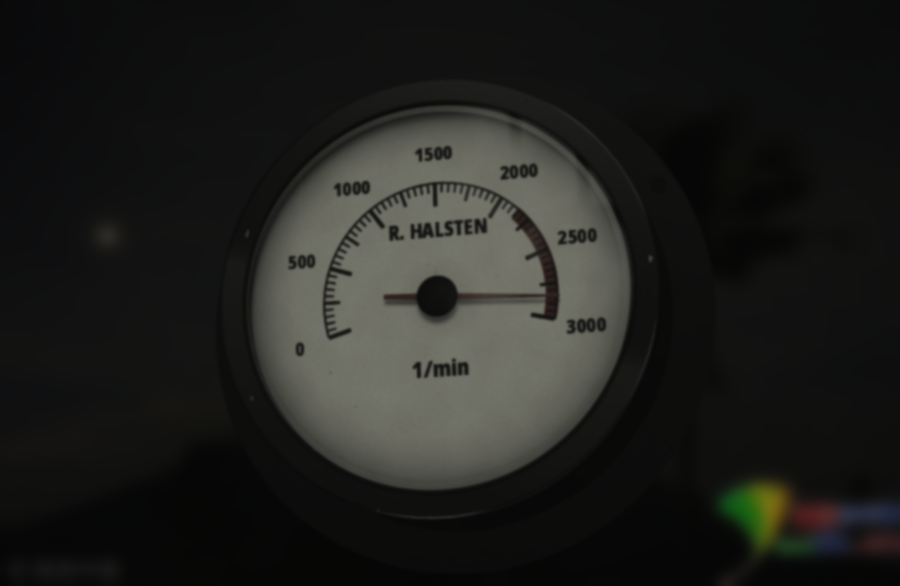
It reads 2850
